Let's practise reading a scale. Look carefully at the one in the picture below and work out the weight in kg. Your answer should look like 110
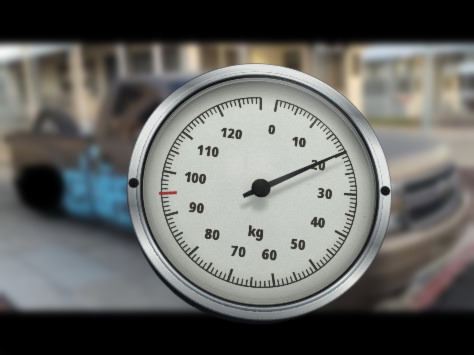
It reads 20
